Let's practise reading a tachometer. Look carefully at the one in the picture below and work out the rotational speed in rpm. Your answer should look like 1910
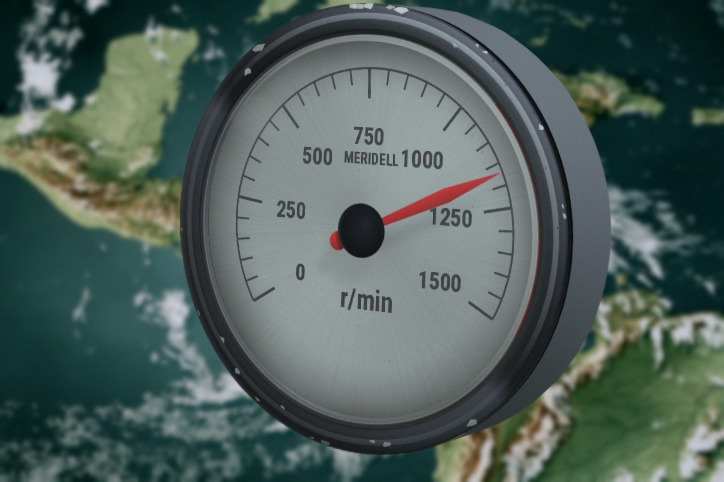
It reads 1175
